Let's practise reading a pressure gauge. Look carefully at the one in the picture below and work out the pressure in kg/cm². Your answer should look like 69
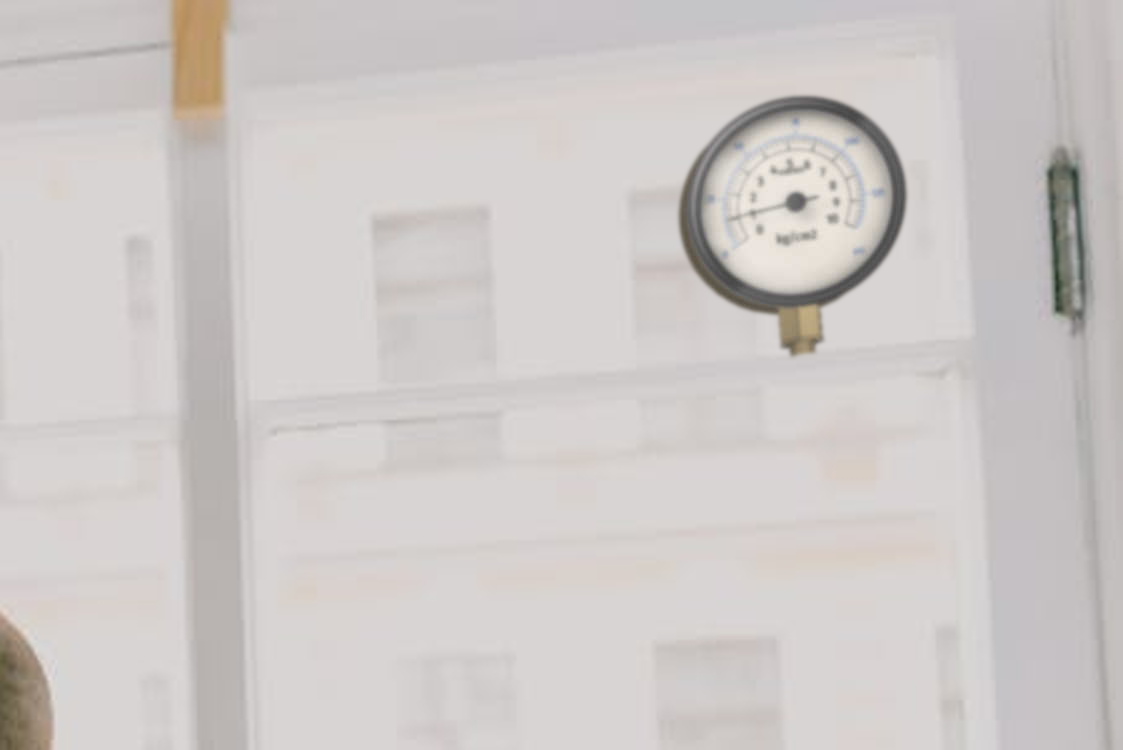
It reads 1
